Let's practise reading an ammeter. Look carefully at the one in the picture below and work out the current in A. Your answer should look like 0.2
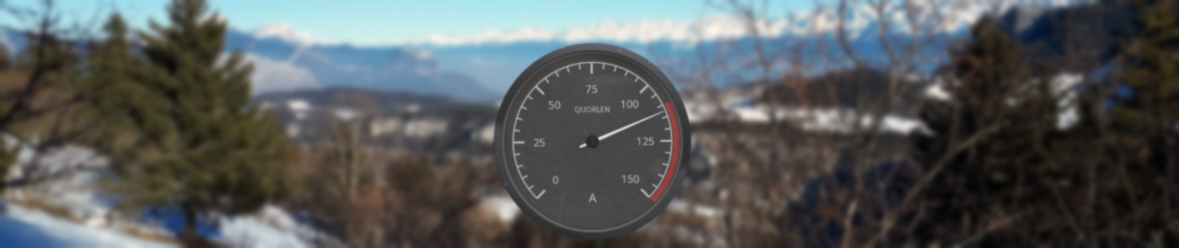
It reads 112.5
